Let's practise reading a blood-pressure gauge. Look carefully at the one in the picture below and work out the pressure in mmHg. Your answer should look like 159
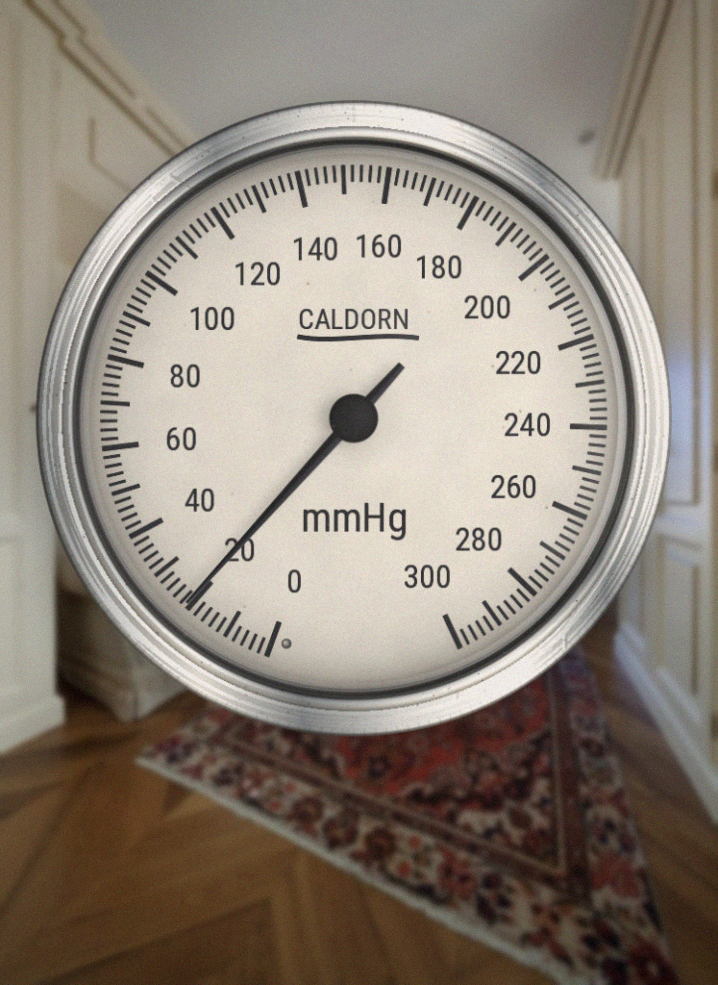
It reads 21
